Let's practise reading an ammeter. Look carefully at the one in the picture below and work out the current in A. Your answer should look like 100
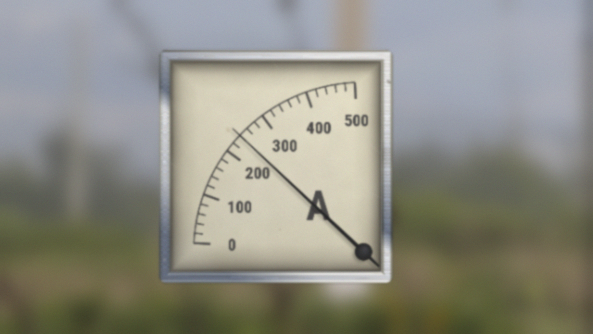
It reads 240
